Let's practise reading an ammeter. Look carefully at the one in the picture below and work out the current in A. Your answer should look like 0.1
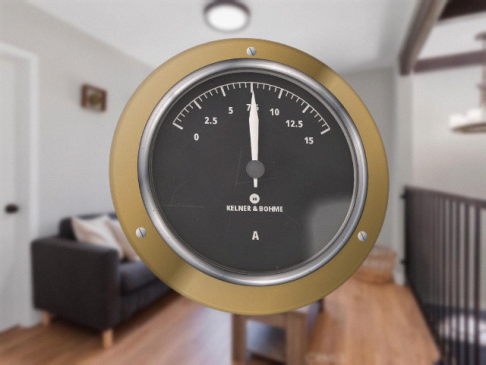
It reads 7.5
